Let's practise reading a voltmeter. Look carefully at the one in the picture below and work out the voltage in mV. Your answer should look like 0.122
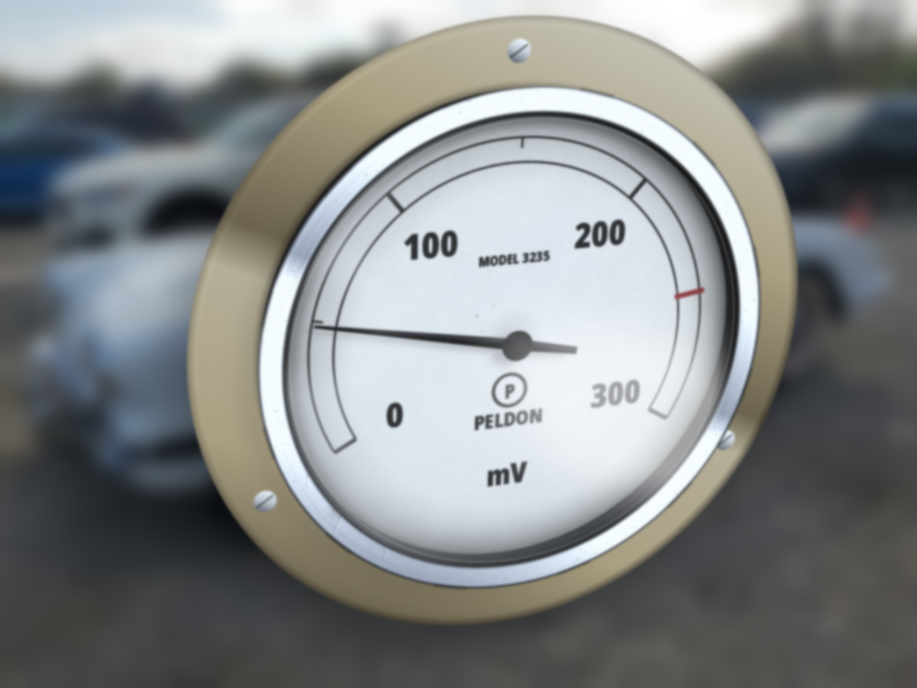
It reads 50
